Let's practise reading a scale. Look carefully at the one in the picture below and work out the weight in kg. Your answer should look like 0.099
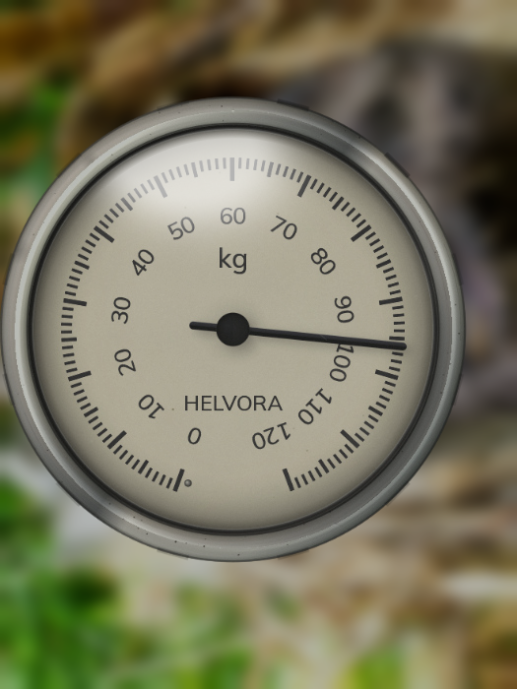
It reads 96
